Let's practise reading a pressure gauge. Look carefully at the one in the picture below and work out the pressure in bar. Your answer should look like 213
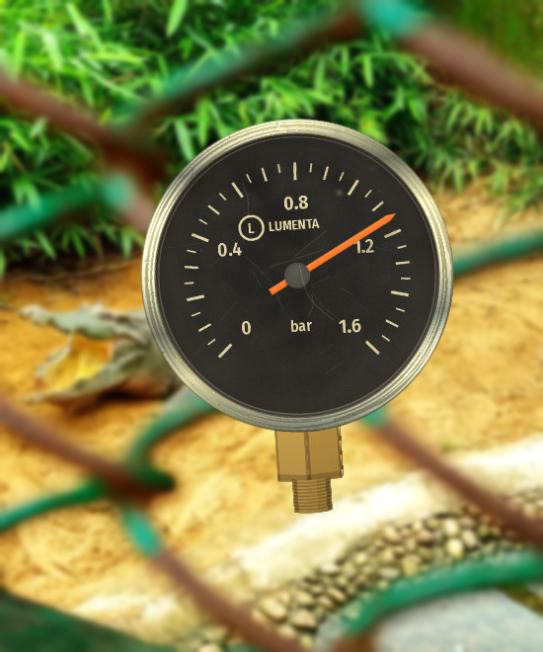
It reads 1.15
